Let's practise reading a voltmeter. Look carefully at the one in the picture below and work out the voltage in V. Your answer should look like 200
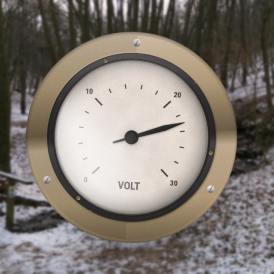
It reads 23
